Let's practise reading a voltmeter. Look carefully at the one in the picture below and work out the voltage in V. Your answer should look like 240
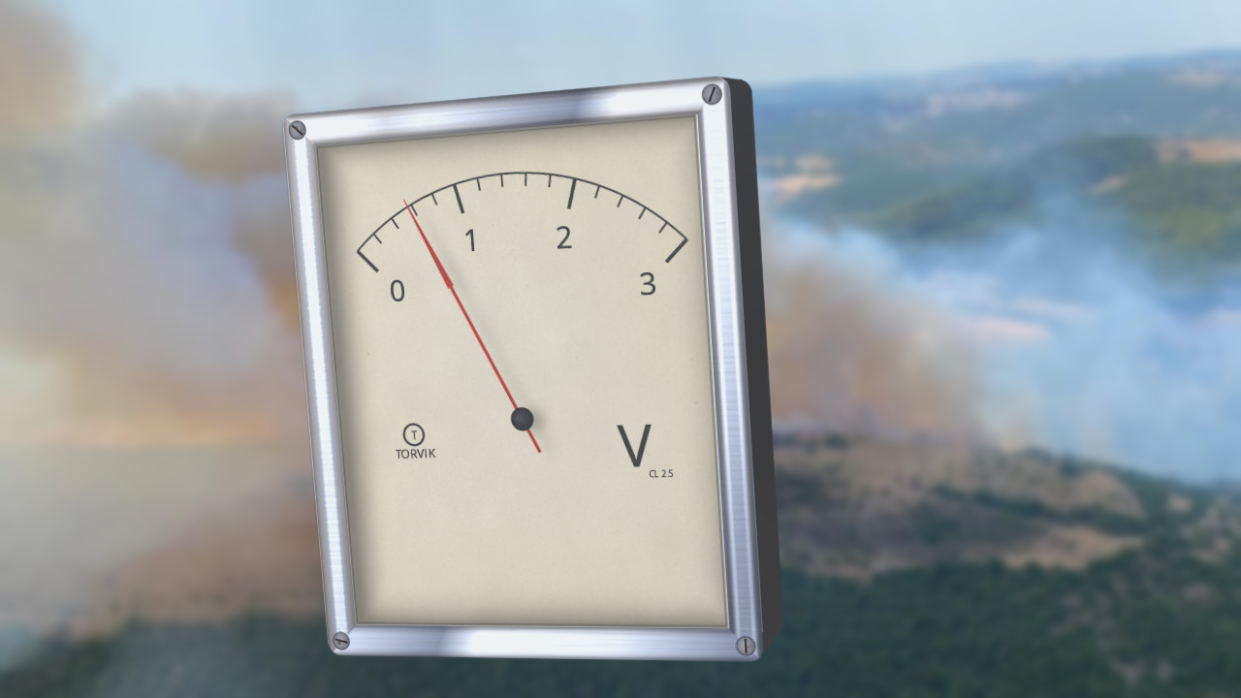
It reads 0.6
